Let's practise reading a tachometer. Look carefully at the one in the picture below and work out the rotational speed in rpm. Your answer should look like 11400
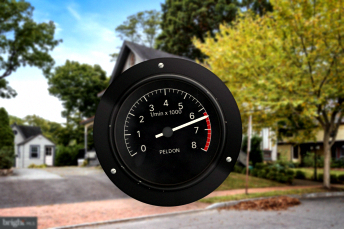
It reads 6400
